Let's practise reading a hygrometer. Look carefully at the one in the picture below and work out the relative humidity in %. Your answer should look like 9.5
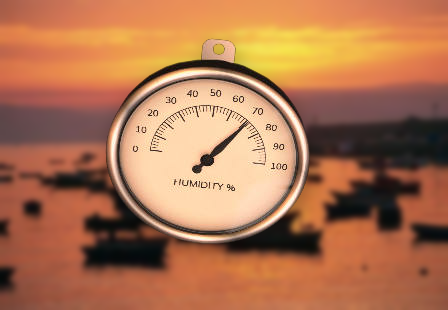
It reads 70
